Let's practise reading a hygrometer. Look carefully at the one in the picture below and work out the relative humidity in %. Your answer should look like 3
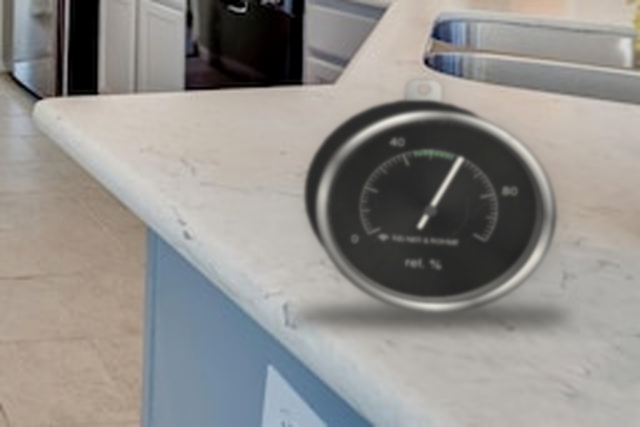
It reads 60
